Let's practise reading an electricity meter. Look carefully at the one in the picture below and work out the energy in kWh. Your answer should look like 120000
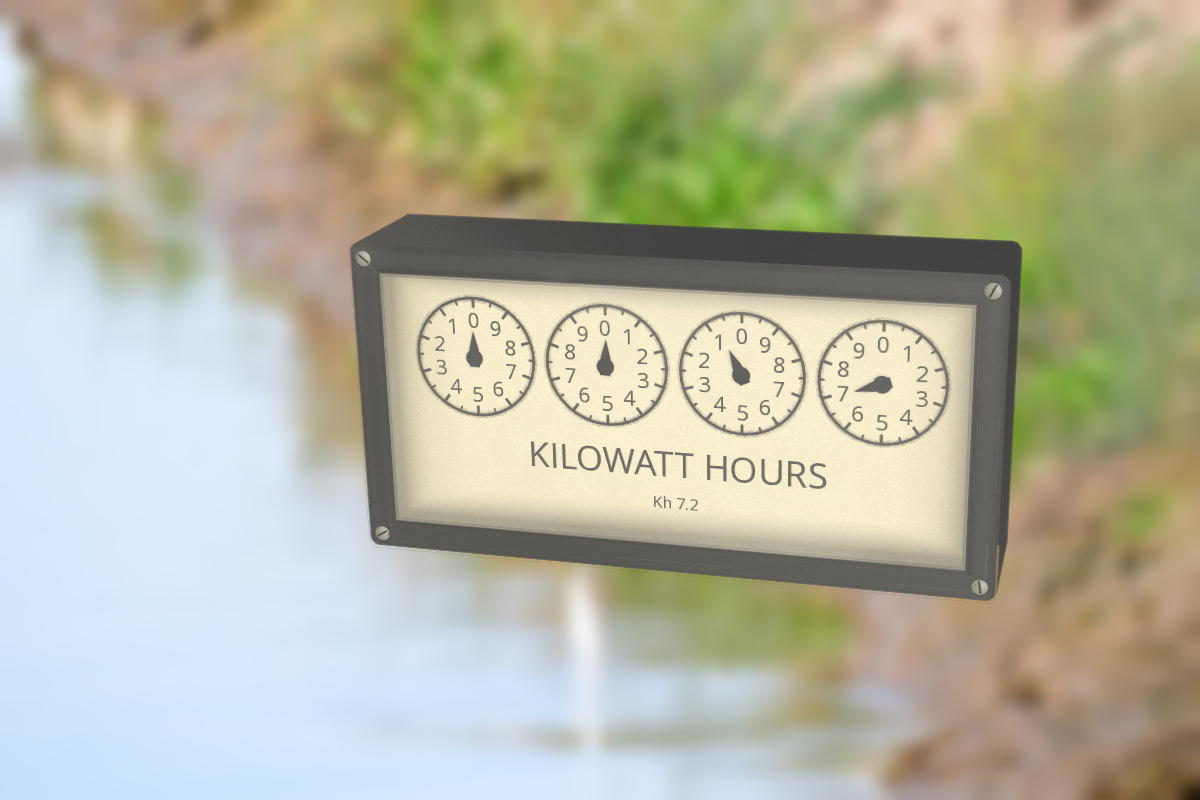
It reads 7
